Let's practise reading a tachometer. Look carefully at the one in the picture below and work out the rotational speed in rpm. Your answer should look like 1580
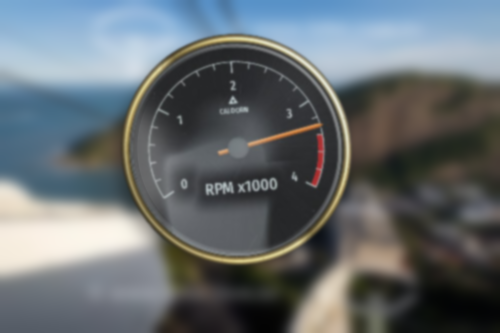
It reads 3300
